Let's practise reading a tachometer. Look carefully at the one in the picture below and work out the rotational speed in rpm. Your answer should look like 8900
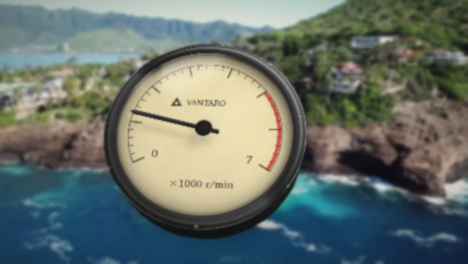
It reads 1200
